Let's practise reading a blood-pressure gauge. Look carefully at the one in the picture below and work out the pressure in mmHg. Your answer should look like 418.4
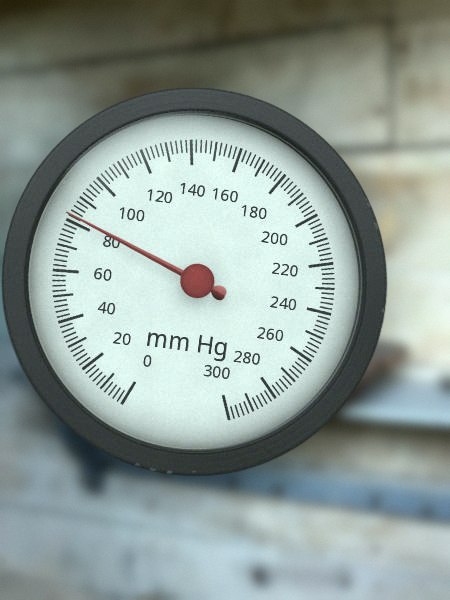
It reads 82
